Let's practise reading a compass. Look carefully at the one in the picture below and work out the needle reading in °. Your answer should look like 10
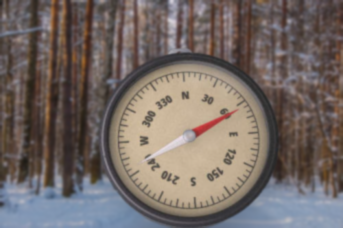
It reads 65
